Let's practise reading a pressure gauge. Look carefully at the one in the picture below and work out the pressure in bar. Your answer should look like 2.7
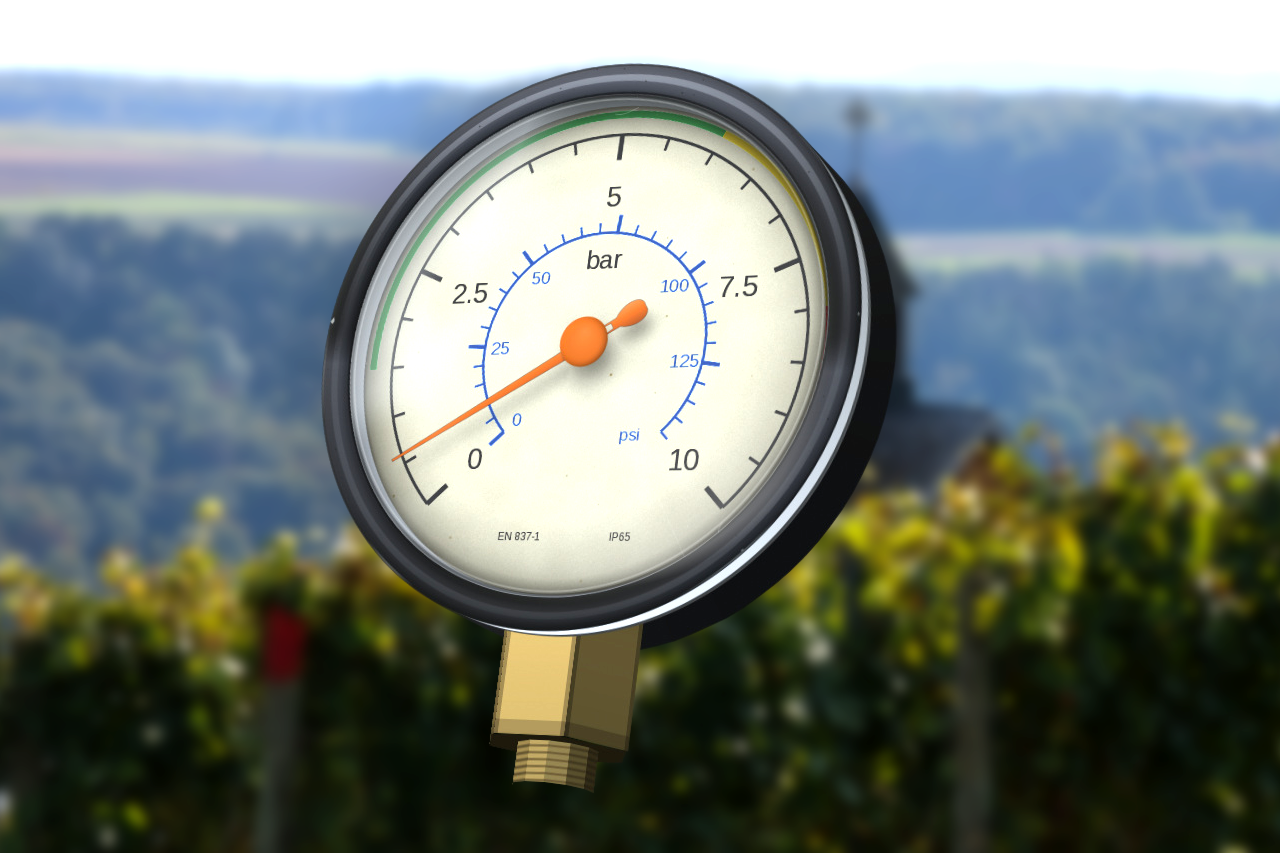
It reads 0.5
